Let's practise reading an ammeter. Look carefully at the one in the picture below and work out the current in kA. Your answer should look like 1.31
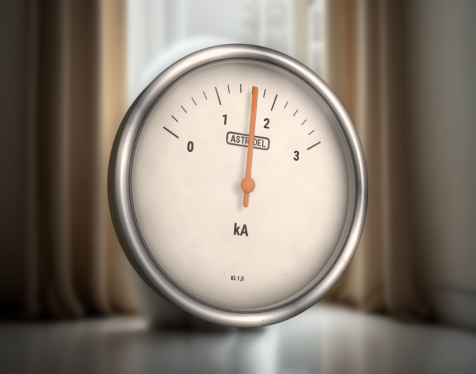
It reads 1.6
